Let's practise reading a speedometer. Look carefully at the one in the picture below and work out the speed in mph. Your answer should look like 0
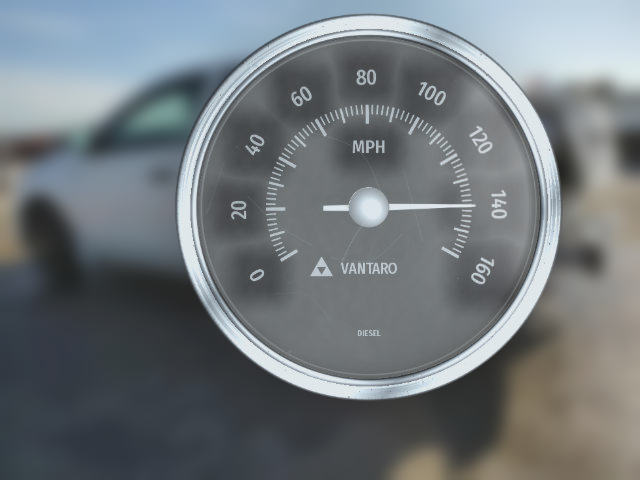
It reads 140
